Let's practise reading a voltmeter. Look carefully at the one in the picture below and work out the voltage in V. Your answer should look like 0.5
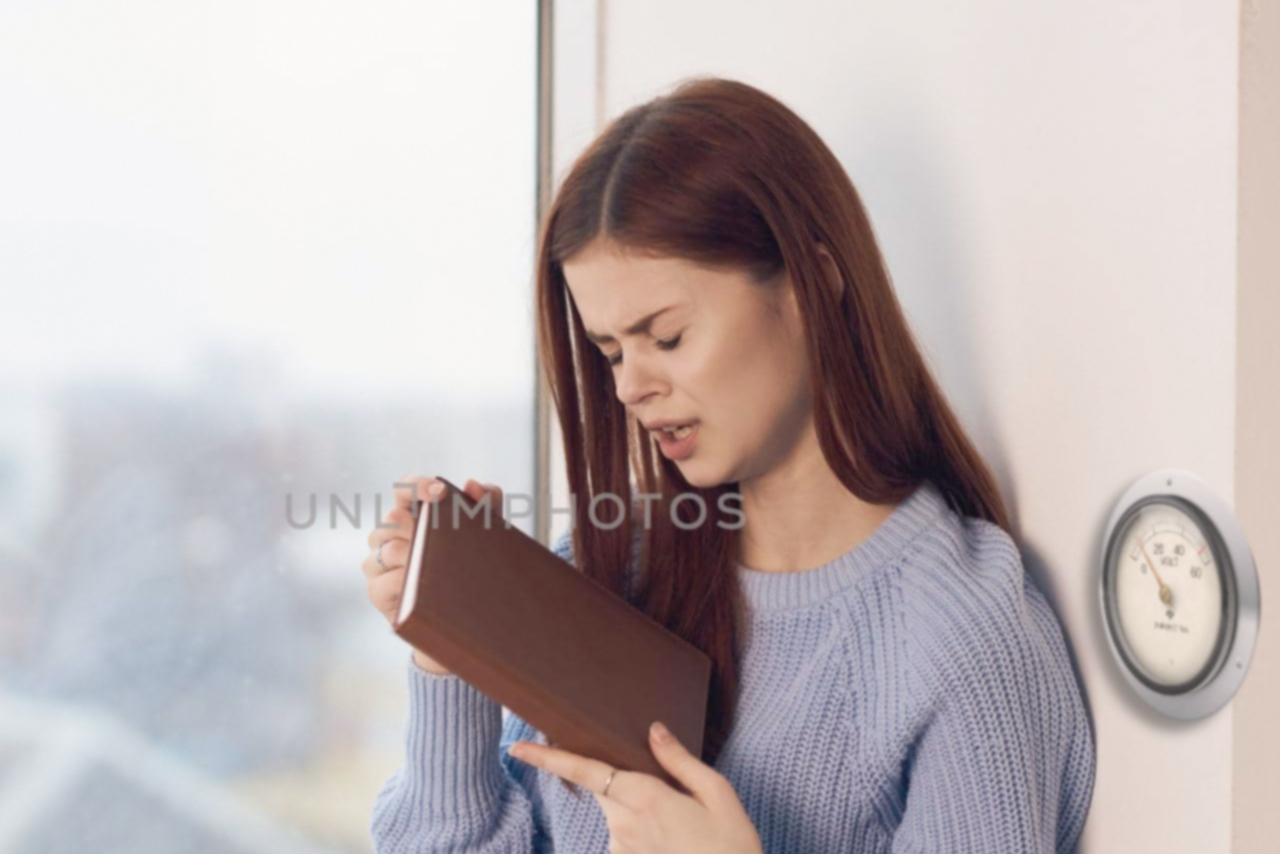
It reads 10
